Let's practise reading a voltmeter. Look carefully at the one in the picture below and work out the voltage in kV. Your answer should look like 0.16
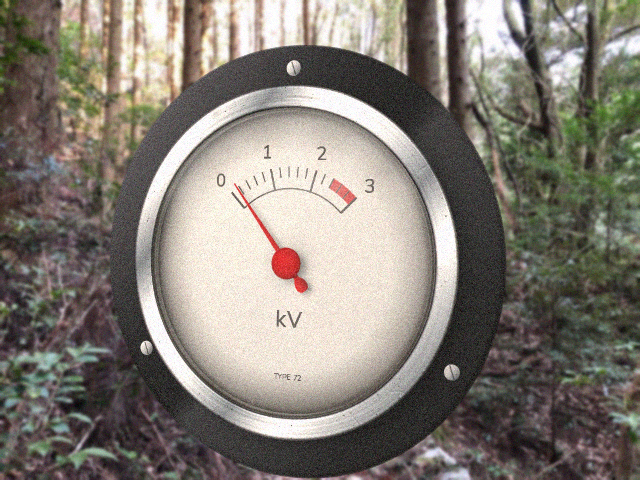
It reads 0.2
